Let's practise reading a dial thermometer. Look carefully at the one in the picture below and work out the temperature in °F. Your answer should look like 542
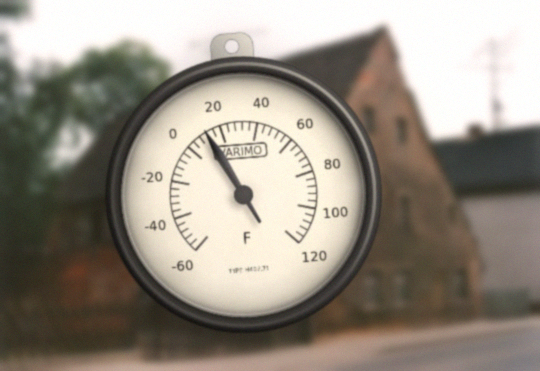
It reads 12
